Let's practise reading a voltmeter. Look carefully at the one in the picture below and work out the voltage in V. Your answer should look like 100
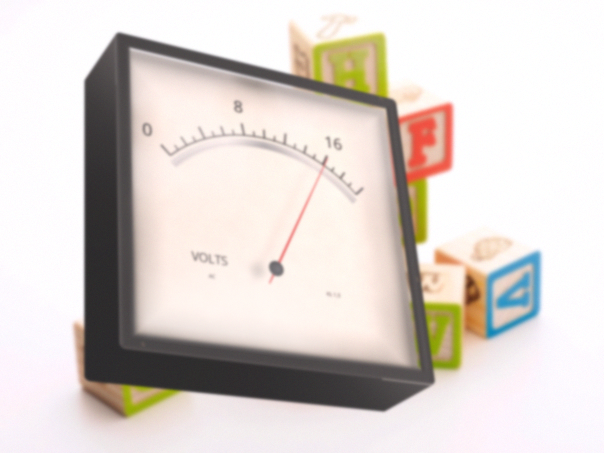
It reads 16
